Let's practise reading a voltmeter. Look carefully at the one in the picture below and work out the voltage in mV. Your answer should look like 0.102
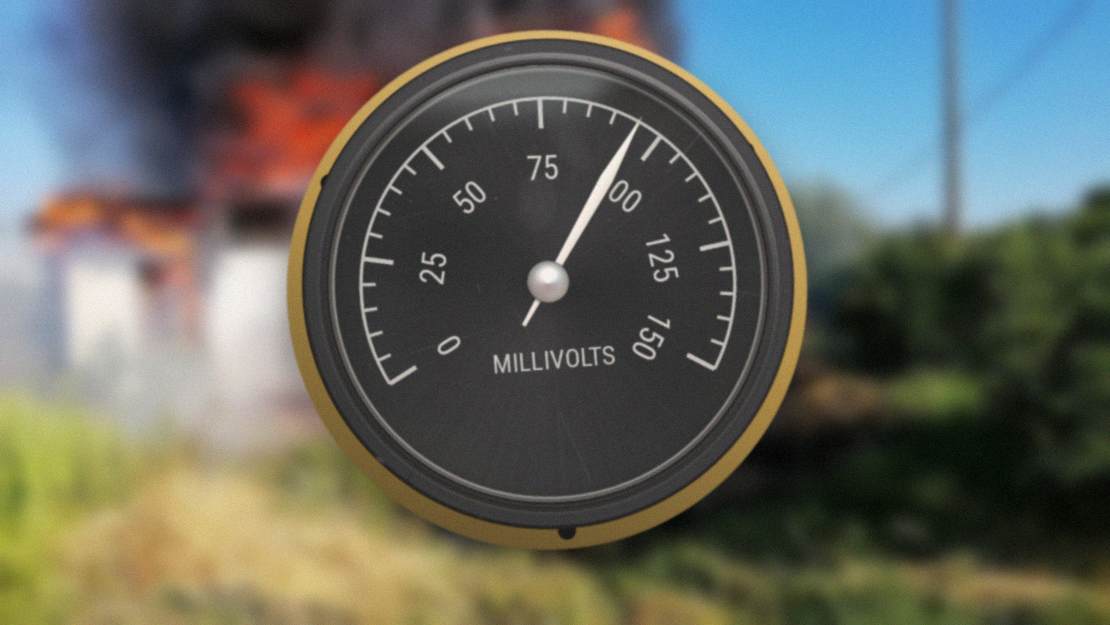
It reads 95
